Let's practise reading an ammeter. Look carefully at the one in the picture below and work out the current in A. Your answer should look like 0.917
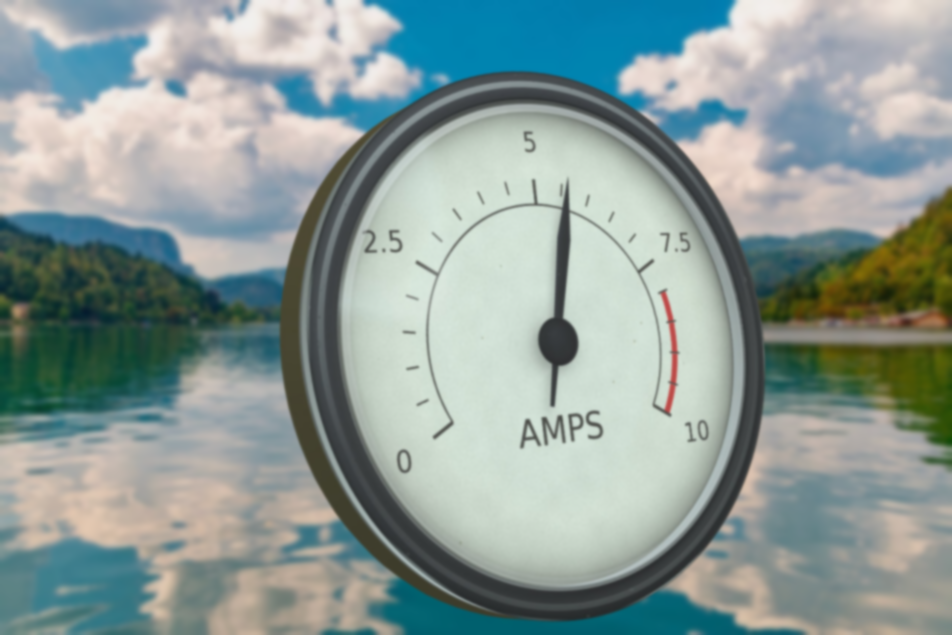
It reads 5.5
